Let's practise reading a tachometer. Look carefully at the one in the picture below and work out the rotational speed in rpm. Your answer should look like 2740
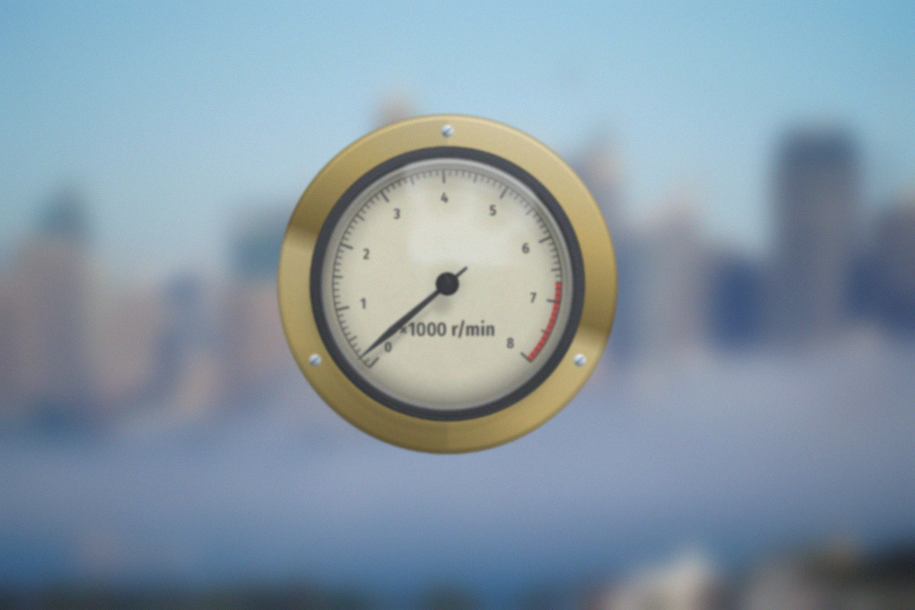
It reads 200
